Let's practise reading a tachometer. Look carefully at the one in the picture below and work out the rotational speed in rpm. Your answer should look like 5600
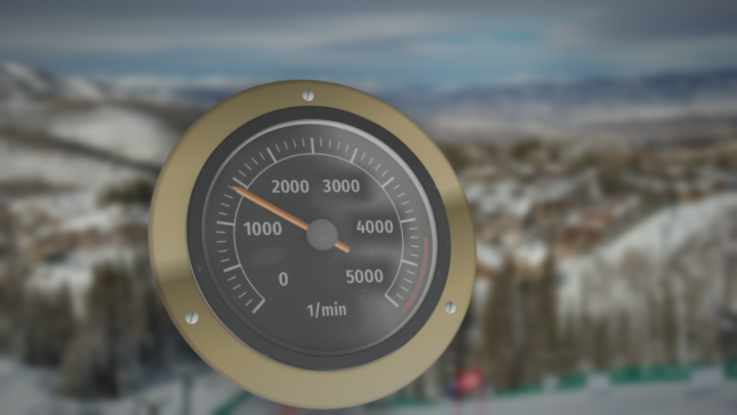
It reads 1400
